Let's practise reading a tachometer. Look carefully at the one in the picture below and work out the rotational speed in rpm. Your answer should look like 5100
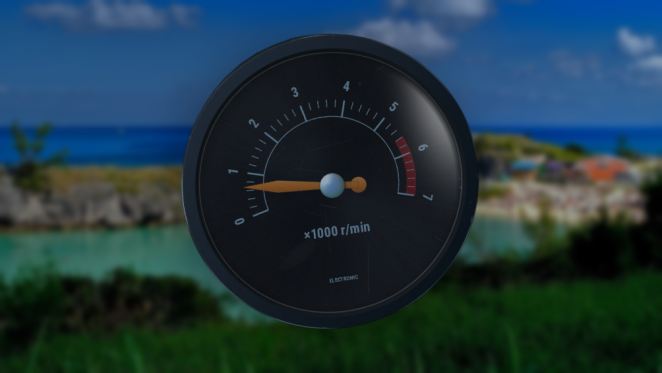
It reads 700
